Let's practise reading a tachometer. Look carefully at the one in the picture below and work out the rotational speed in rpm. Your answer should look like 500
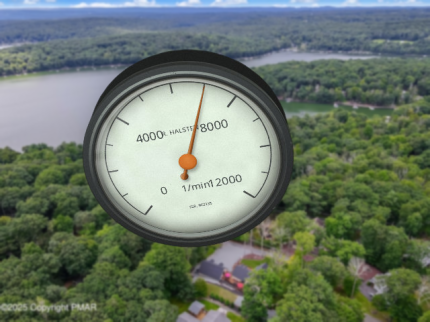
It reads 7000
